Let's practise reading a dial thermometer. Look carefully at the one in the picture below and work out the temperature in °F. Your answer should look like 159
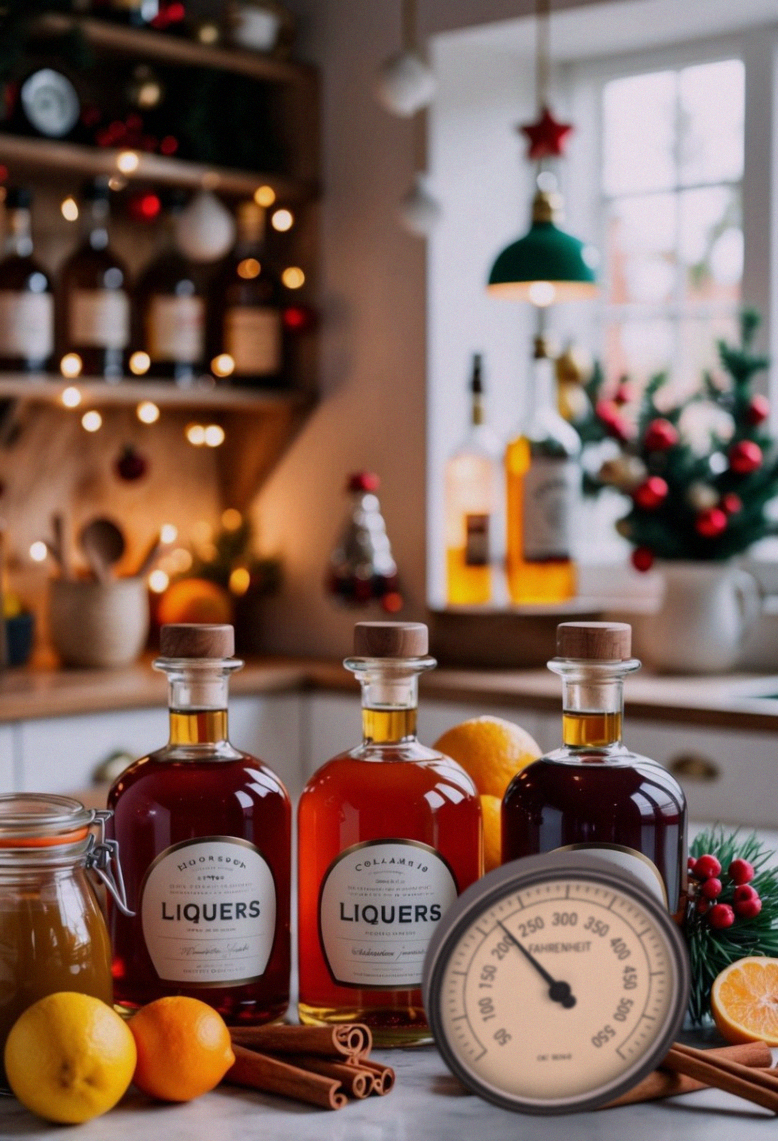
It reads 220
